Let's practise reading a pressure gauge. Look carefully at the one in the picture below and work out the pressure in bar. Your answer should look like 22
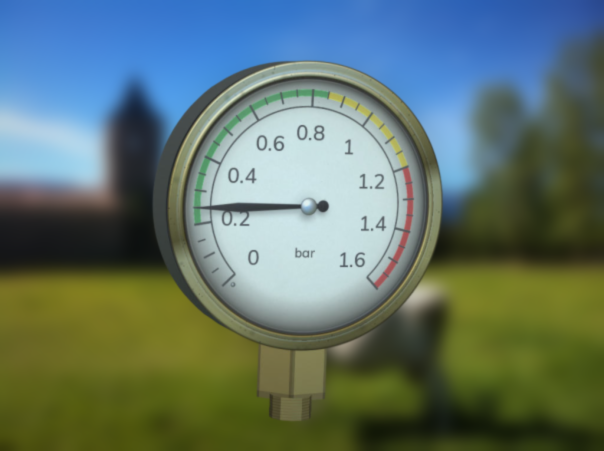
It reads 0.25
